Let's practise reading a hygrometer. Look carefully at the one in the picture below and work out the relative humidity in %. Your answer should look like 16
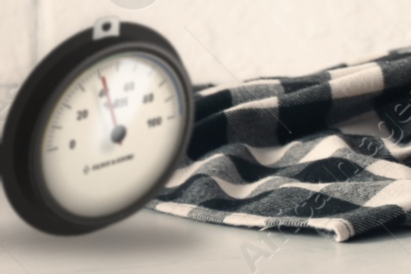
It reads 40
